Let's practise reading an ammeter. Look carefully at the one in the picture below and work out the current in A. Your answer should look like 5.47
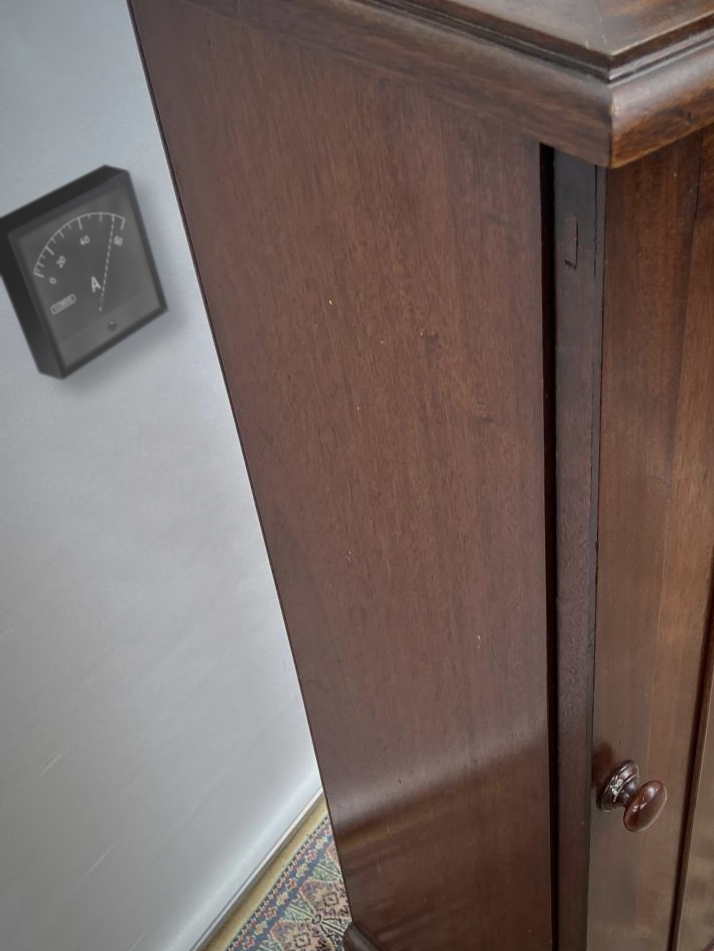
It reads 55
